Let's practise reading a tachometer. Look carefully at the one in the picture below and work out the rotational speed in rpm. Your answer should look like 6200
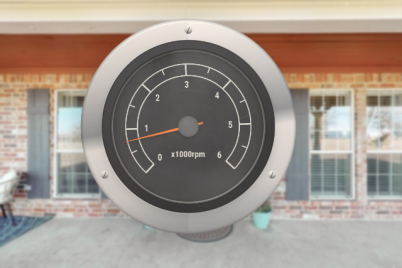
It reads 750
